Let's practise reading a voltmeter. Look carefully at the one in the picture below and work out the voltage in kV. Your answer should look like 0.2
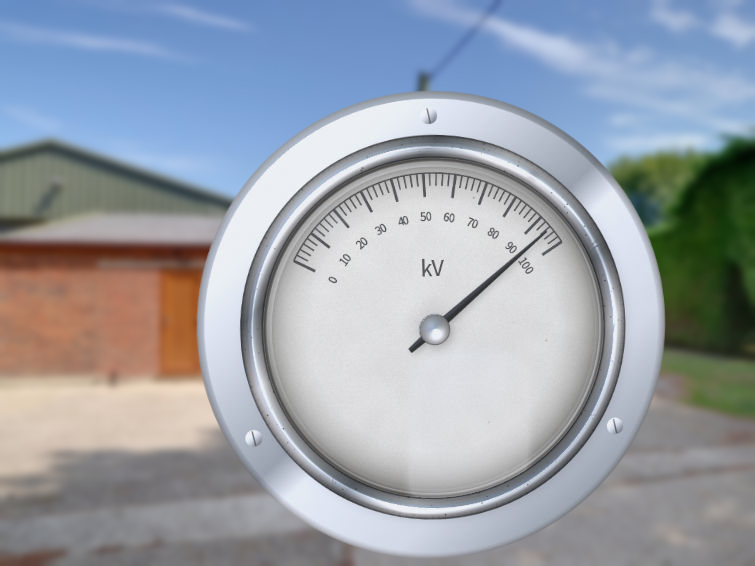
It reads 94
